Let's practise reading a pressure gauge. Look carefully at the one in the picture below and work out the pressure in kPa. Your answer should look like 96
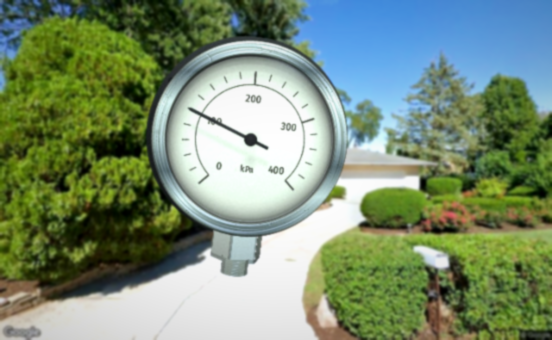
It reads 100
